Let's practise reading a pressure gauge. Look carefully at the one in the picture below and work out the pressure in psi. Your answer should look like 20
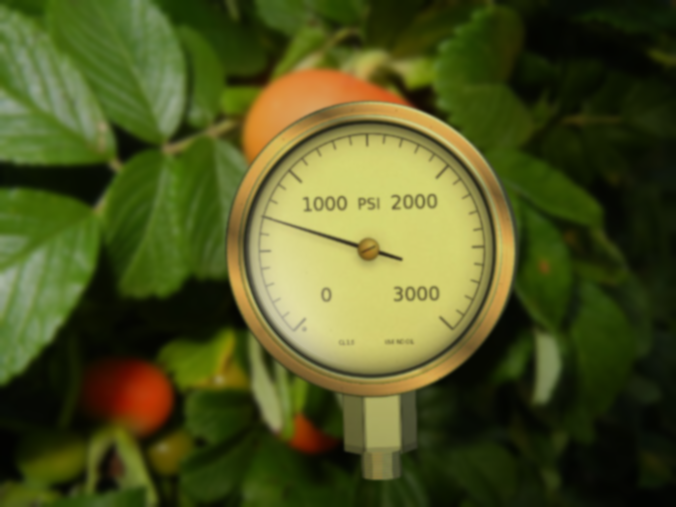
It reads 700
